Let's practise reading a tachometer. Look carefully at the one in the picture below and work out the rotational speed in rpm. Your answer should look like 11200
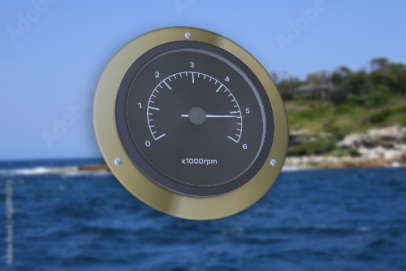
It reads 5200
